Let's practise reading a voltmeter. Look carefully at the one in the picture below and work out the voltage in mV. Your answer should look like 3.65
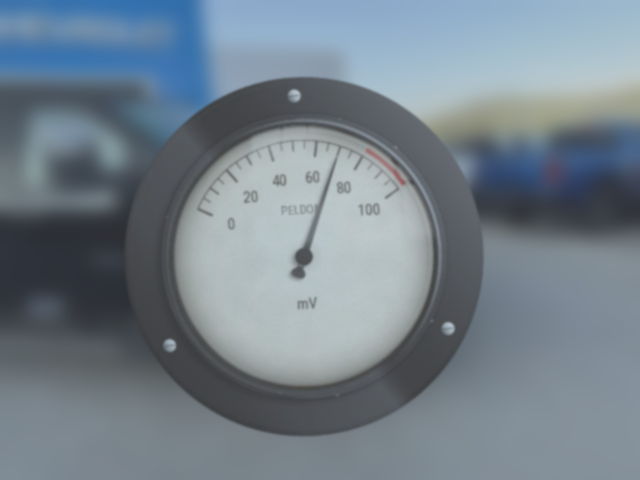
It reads 70
